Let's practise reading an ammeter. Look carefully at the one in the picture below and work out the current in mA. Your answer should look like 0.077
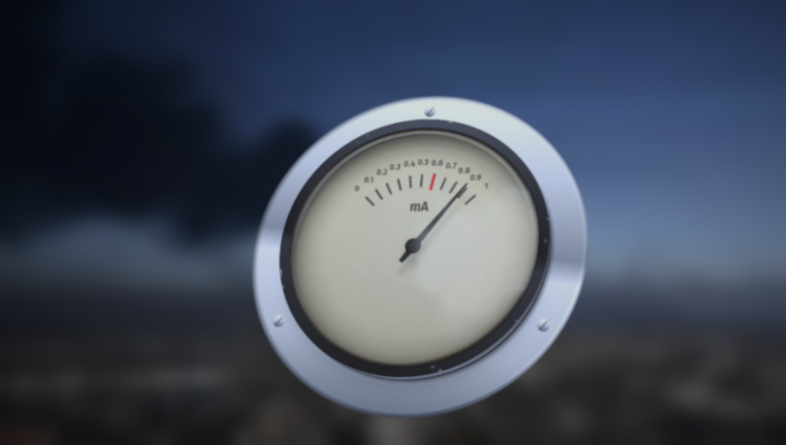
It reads 0.9
